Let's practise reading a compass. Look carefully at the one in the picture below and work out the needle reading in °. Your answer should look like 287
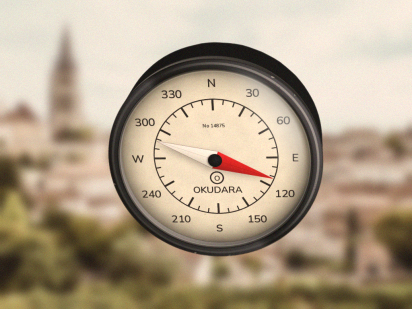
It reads 110
